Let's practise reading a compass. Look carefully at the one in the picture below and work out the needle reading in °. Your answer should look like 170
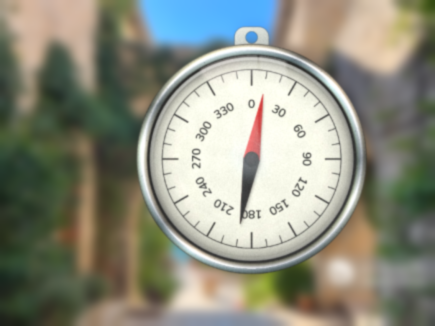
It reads 10
